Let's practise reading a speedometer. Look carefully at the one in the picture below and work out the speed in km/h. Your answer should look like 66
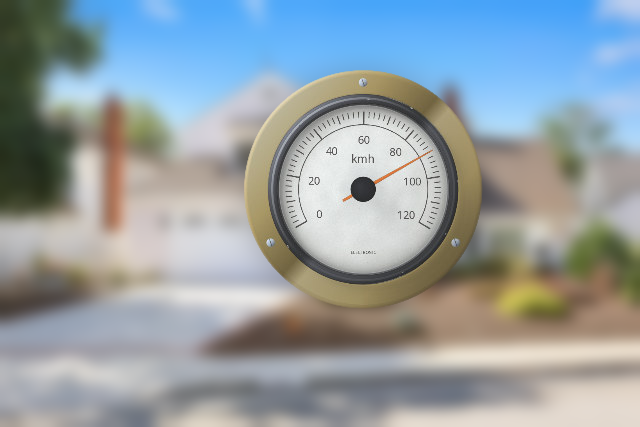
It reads 90
